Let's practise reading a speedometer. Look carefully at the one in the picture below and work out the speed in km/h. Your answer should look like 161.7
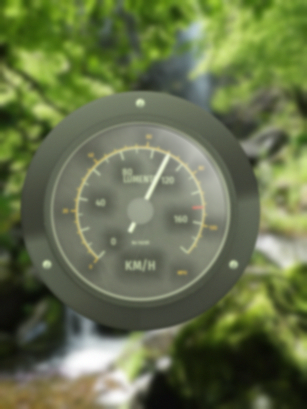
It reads 110
